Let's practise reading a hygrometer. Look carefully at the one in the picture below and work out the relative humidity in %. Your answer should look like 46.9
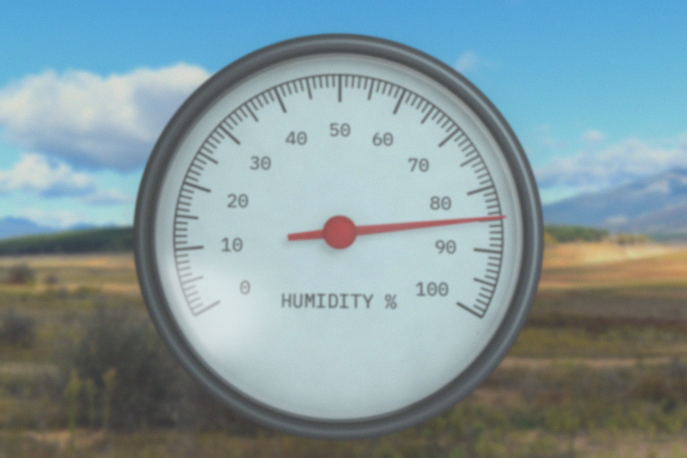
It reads 85
